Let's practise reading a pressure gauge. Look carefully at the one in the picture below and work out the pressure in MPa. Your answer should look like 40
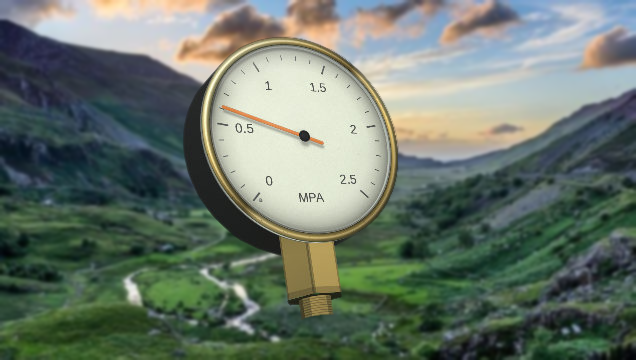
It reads 0.6
